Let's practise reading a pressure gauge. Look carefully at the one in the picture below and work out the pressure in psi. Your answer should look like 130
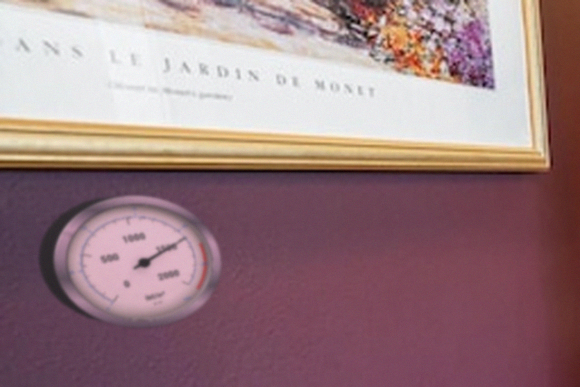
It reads 1500
